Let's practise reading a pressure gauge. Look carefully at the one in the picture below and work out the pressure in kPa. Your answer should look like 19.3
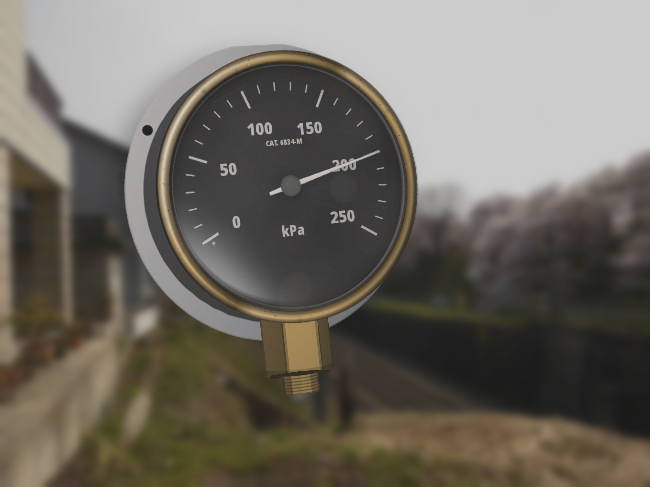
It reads 200
